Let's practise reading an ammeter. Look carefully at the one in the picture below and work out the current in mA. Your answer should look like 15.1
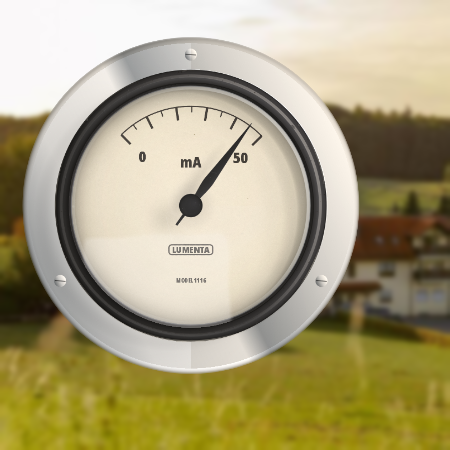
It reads 45
